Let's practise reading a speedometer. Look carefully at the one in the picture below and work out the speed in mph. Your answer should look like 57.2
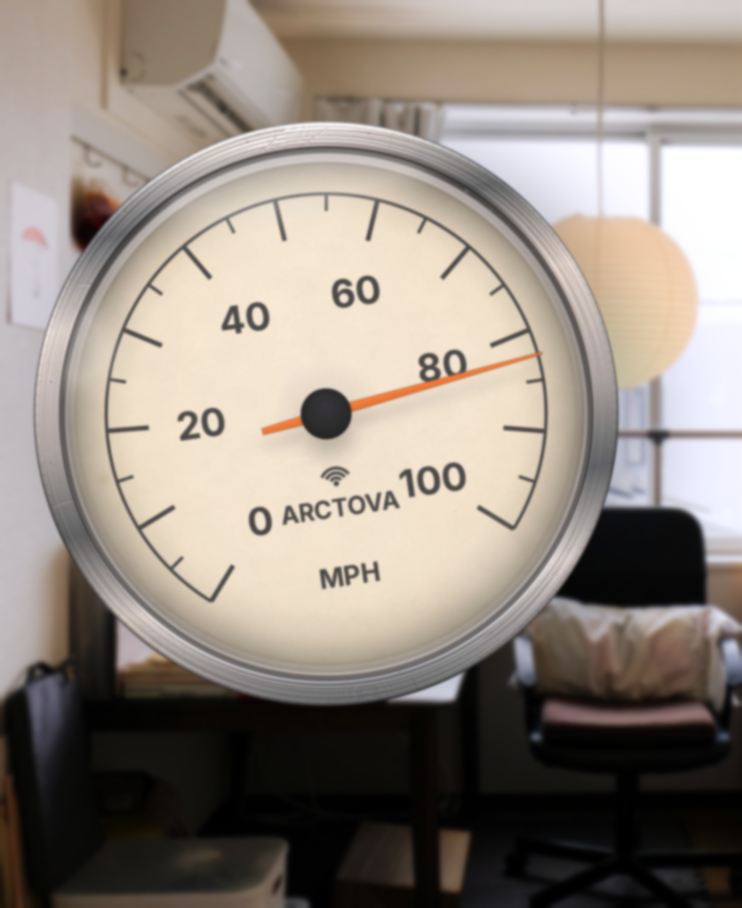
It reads 82.5
